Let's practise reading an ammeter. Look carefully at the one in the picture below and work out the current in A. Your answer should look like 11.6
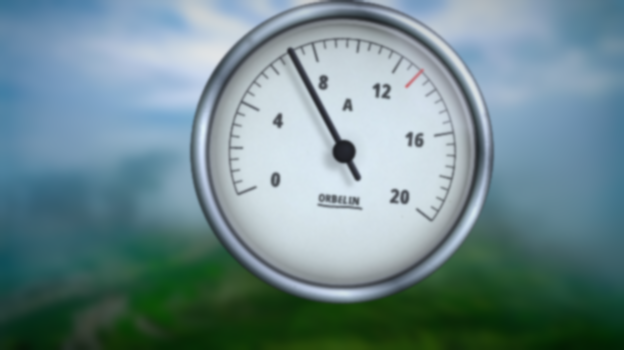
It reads 7
